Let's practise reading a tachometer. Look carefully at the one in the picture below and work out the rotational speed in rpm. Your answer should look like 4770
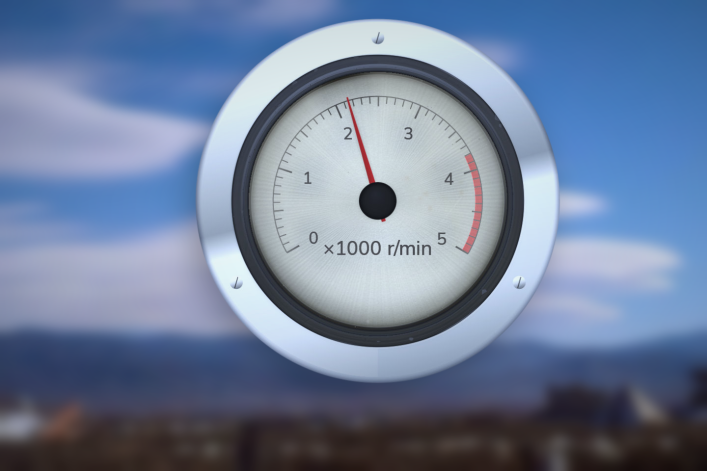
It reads 2150
